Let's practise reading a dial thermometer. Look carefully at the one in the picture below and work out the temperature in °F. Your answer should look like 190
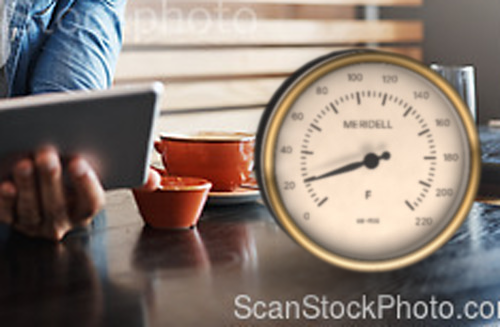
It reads 20
